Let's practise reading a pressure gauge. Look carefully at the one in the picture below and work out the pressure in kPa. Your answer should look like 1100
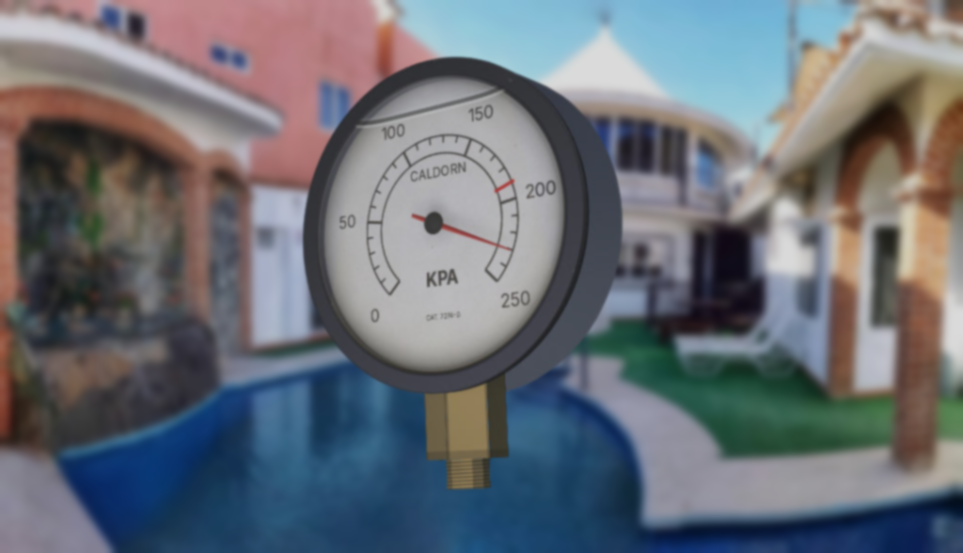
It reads 230
